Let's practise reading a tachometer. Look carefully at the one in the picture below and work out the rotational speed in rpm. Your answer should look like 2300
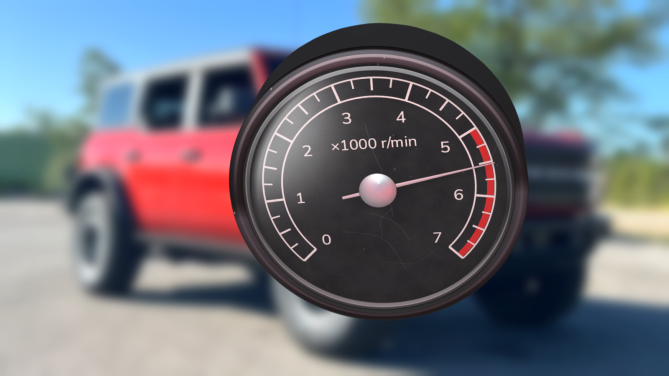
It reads 5500
